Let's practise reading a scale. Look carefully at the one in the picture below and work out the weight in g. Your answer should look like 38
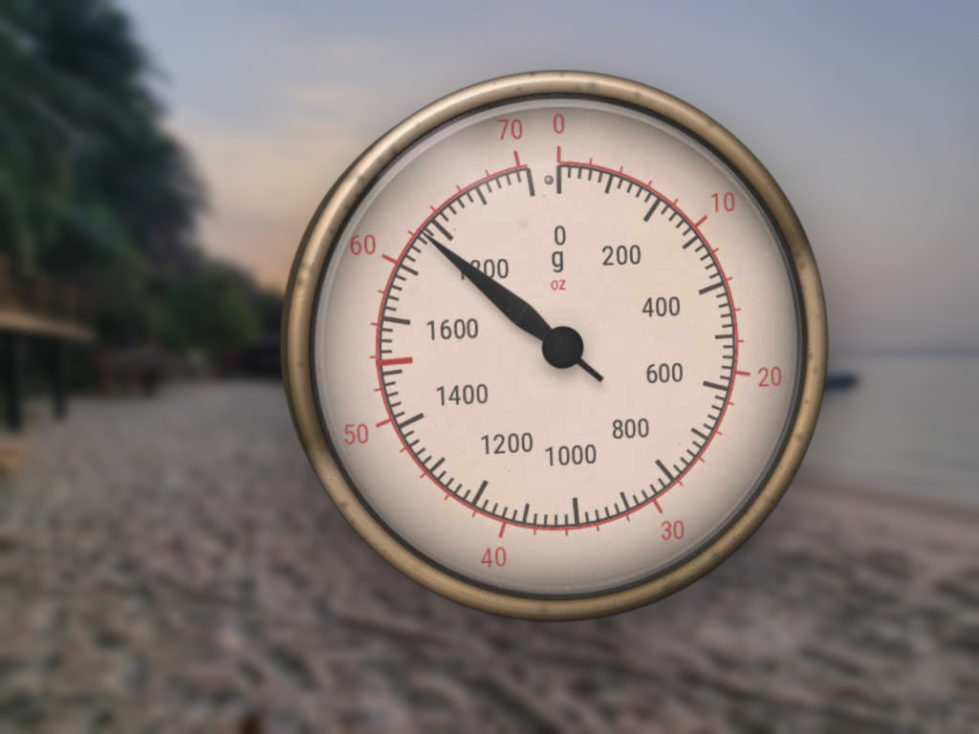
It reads 1770
